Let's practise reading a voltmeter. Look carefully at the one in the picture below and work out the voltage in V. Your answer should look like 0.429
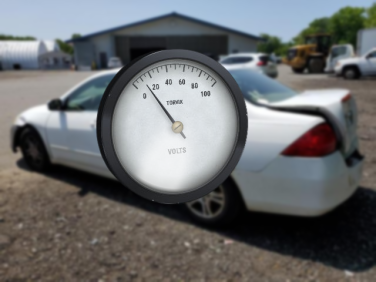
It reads 10
